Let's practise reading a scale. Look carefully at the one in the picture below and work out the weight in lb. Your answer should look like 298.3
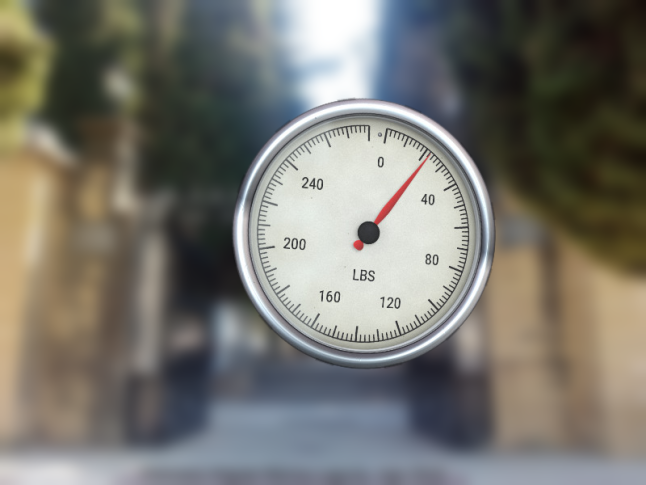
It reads 22
